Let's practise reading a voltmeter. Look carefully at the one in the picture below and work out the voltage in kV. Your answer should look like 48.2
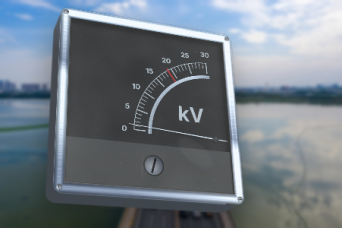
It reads 1
